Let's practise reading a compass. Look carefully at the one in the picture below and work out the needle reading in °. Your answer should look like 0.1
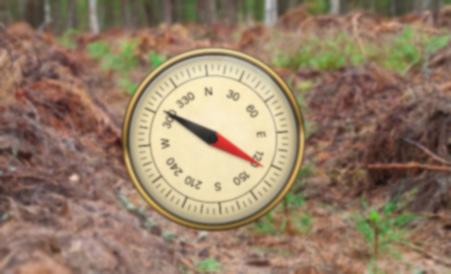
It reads 125
